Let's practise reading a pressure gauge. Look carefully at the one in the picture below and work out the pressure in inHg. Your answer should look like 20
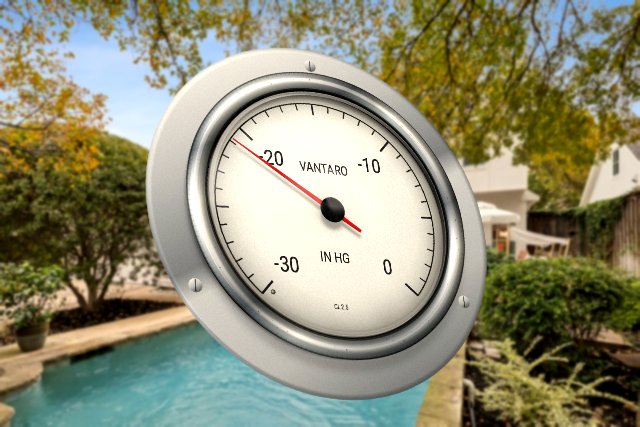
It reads -21
